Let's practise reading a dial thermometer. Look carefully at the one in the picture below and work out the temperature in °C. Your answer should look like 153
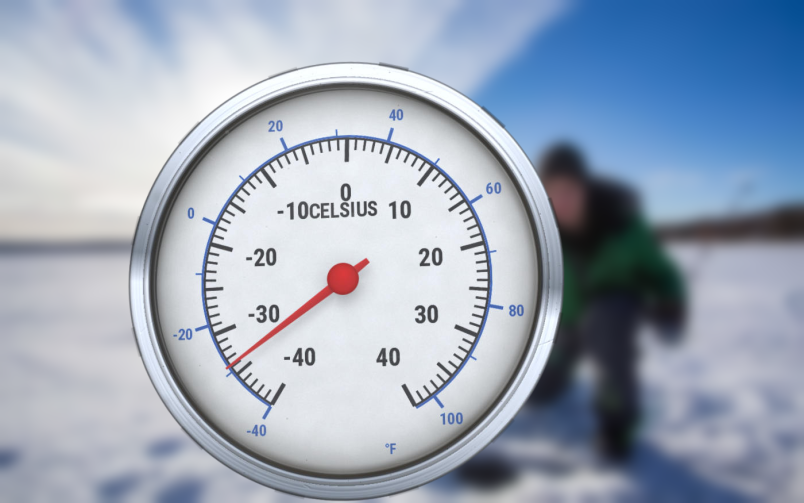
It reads -34
